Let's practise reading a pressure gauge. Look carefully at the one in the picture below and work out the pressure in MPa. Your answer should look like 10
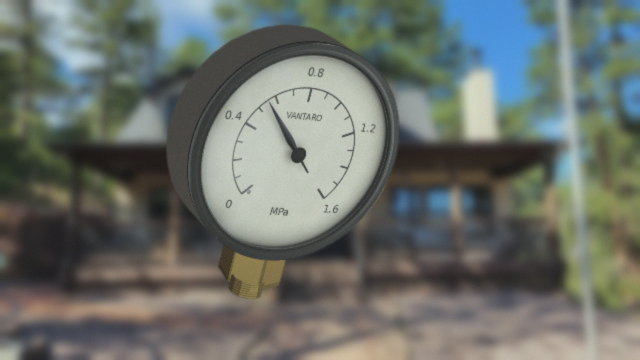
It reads 0.55
